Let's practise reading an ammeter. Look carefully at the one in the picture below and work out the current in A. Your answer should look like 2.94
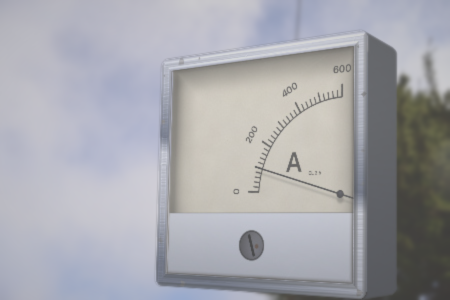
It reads 100
